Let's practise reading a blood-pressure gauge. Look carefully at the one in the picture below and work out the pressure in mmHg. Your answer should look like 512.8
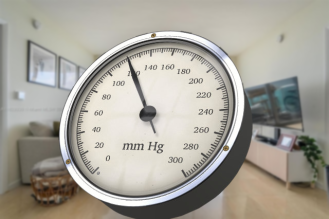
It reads 120
